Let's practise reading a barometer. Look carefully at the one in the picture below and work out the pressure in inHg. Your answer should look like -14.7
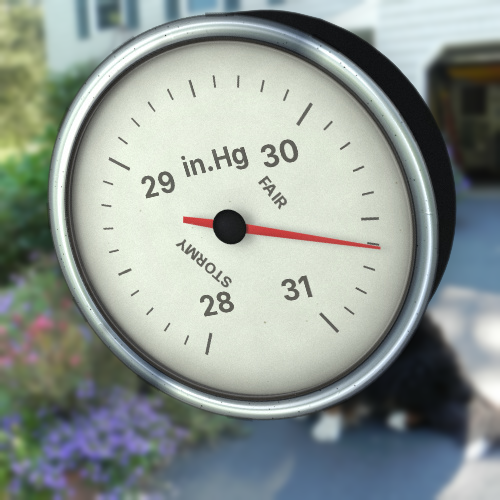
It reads 30.6
